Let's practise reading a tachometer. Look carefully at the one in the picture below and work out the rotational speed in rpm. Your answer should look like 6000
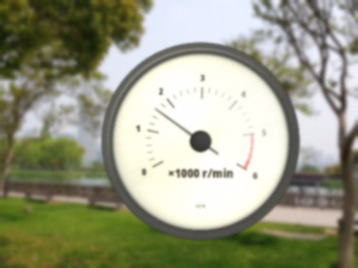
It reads 1600
